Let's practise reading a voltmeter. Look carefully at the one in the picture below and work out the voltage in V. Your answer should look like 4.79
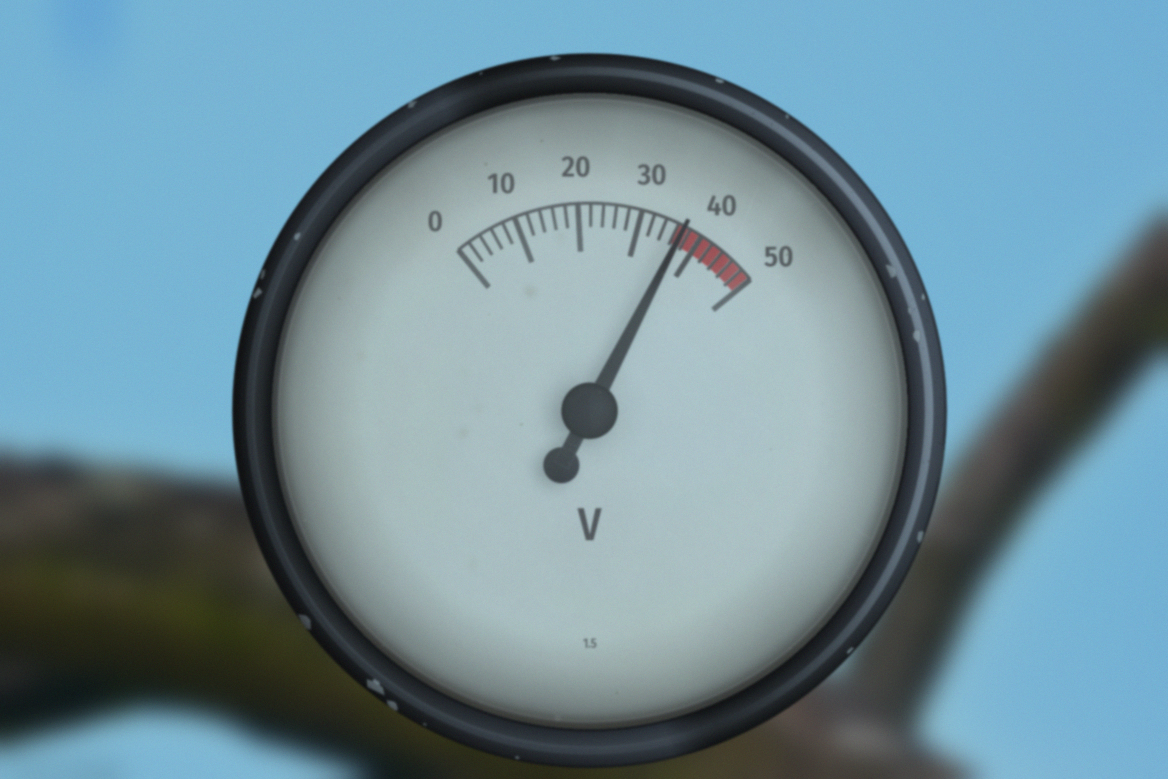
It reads 37
